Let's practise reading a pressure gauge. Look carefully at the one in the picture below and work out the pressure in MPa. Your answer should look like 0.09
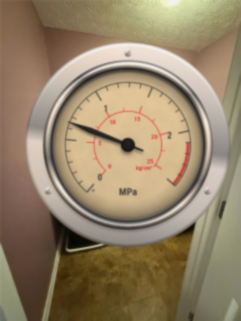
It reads 0.65
